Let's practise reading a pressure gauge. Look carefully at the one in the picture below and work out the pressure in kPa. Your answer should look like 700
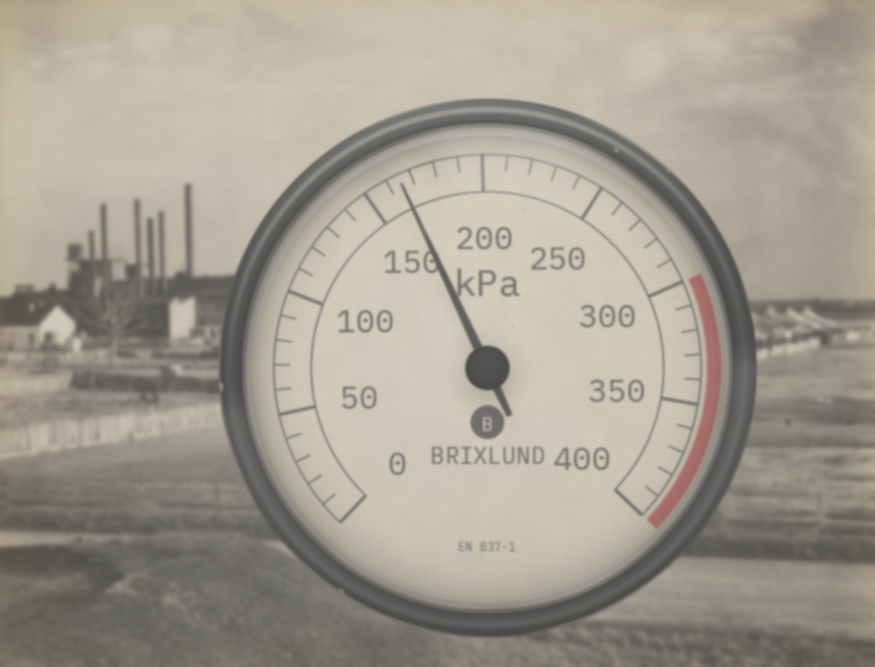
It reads 165
